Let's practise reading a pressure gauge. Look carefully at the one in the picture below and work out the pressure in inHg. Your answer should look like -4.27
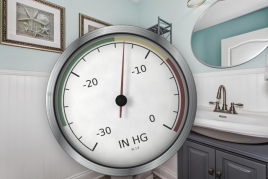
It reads -13
